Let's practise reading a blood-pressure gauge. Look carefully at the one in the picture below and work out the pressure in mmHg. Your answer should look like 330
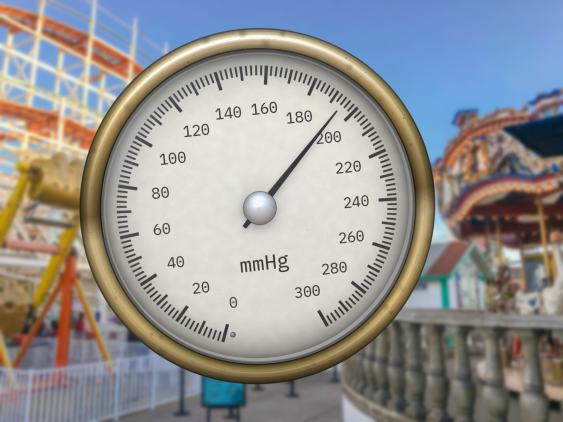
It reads 194
